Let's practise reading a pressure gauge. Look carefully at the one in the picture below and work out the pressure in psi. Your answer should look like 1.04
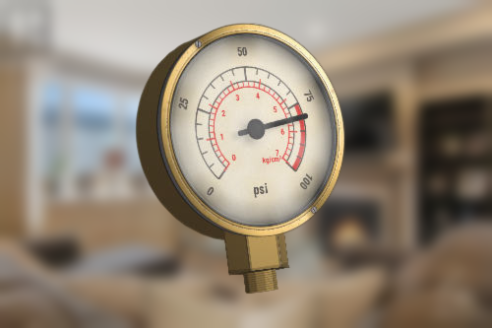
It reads 80
